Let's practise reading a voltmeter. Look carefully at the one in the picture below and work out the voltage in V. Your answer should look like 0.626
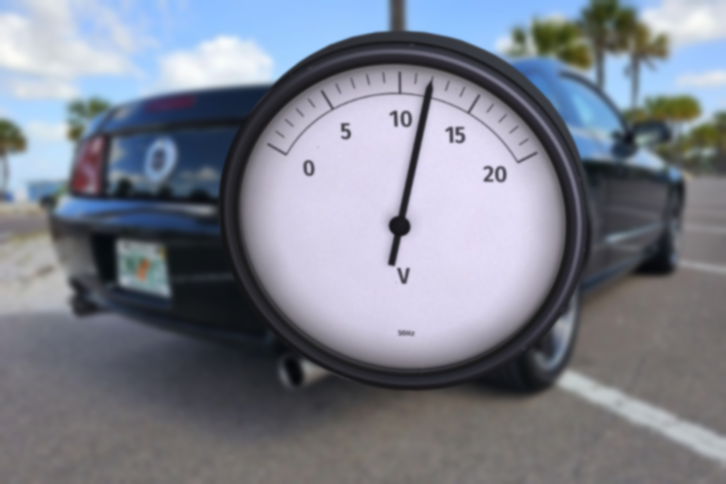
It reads 12
